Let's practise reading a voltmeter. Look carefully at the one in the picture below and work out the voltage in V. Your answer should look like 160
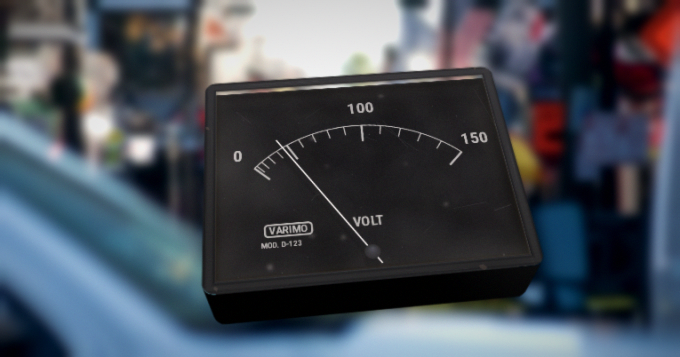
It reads 45
